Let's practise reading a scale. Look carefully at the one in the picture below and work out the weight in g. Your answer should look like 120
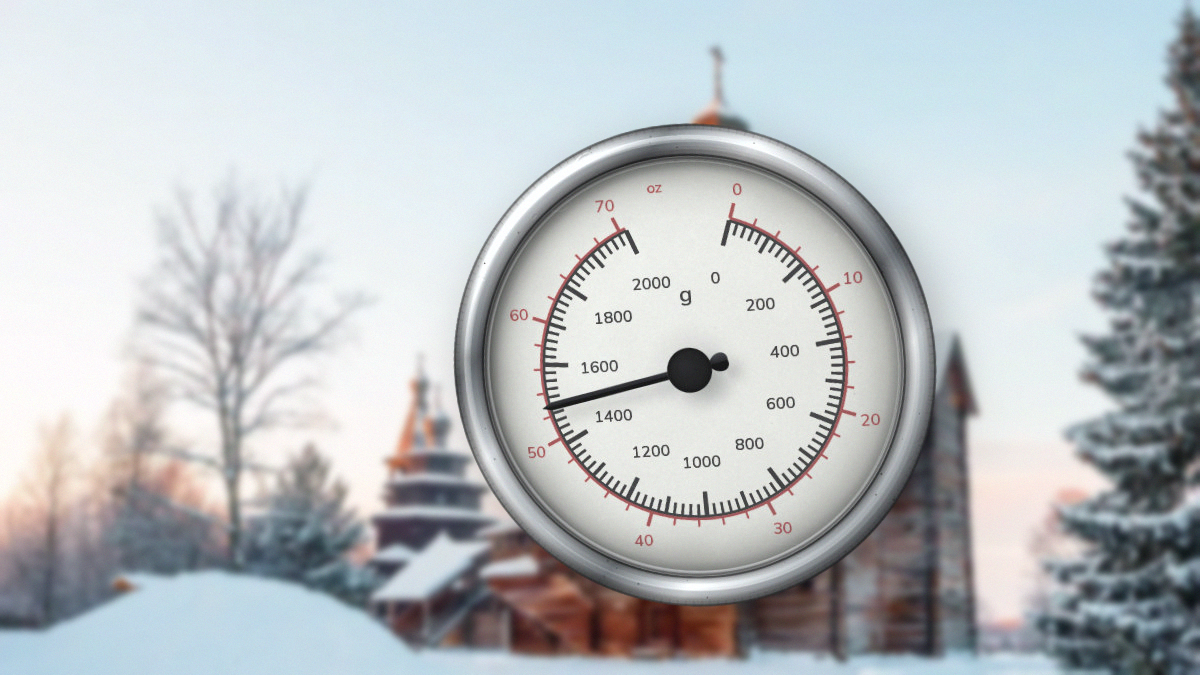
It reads 1500
